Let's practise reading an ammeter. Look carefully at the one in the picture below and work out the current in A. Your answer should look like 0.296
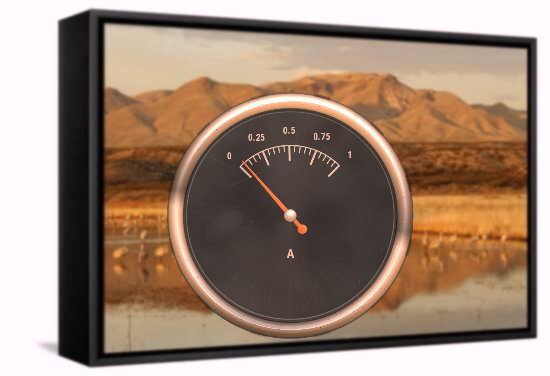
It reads 0.05
